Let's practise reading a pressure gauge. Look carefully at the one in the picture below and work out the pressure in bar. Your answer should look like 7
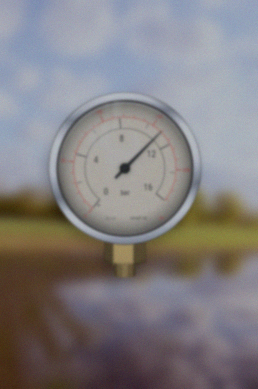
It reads 11
